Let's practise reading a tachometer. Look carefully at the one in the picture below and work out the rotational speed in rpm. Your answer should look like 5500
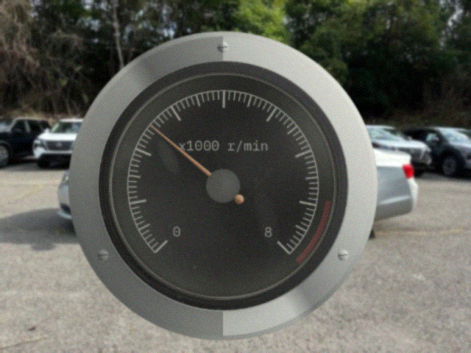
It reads 2500
